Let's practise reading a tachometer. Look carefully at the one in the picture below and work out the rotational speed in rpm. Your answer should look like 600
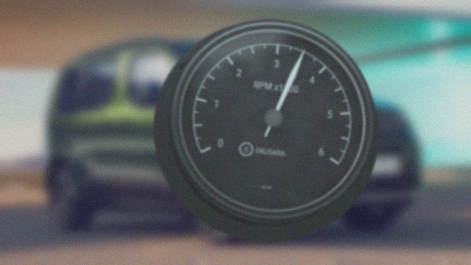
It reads 3500
